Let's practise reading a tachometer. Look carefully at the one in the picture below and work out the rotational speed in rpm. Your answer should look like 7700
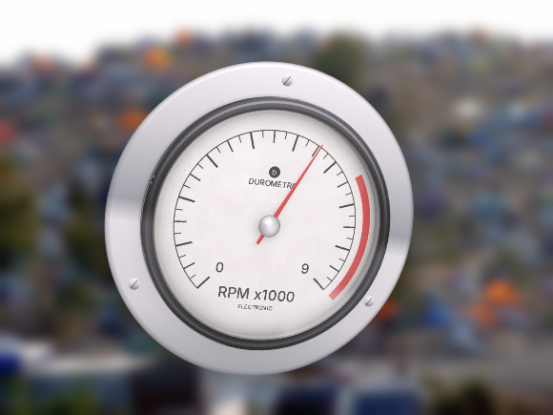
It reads 5500
